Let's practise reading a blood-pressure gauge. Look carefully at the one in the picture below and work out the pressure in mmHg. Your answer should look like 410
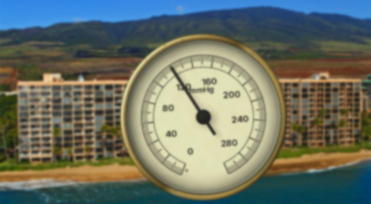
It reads 120
